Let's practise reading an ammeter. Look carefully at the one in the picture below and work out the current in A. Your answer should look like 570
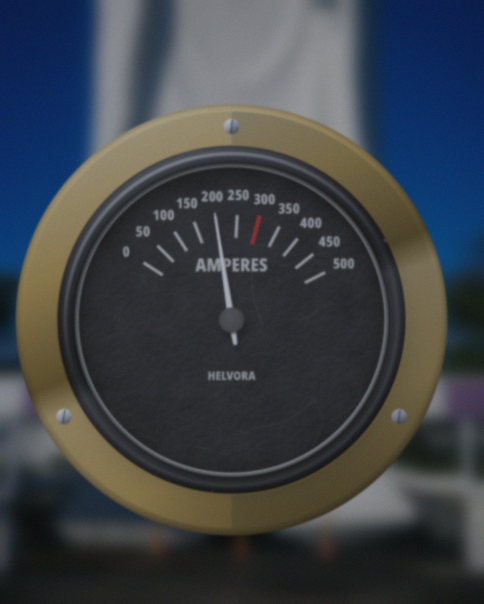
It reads 200
